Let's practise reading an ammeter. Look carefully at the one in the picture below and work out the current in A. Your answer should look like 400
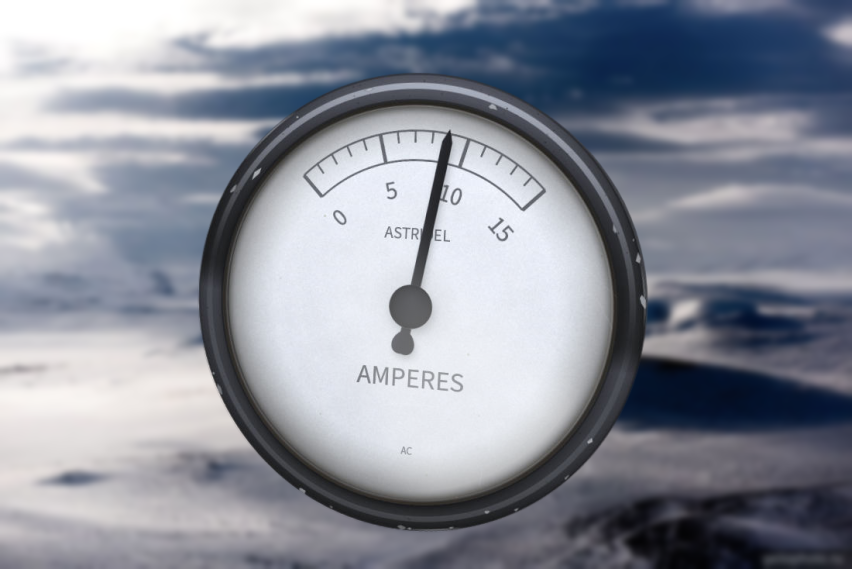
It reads 9
